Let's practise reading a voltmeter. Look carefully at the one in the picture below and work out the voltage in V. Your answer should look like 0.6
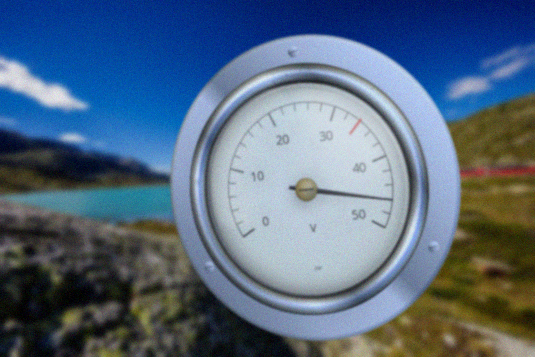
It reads 46
